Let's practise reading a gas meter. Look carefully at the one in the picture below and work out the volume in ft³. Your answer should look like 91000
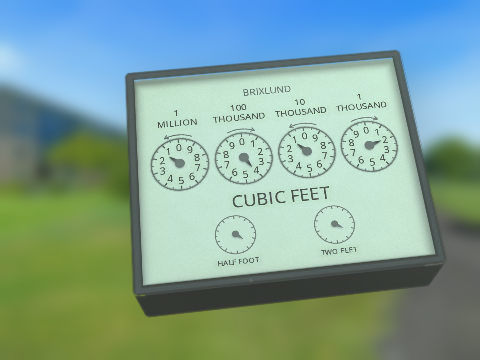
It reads 141200
